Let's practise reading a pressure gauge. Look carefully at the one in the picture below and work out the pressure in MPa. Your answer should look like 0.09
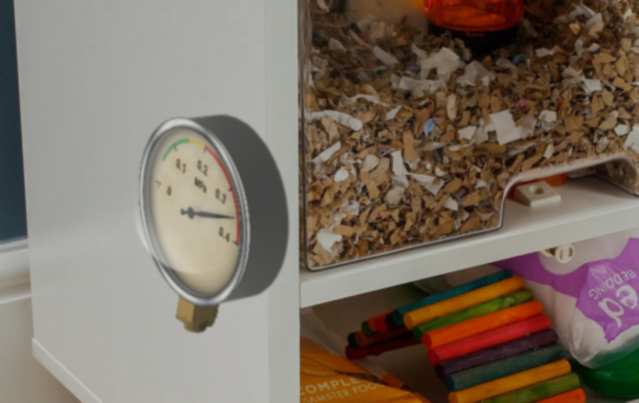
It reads 0.35
